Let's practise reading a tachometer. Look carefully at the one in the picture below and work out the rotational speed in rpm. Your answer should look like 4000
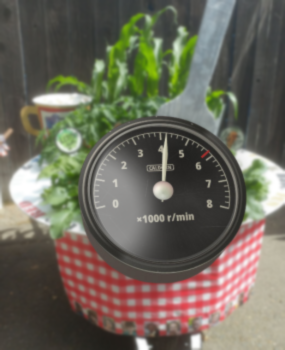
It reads 4200
